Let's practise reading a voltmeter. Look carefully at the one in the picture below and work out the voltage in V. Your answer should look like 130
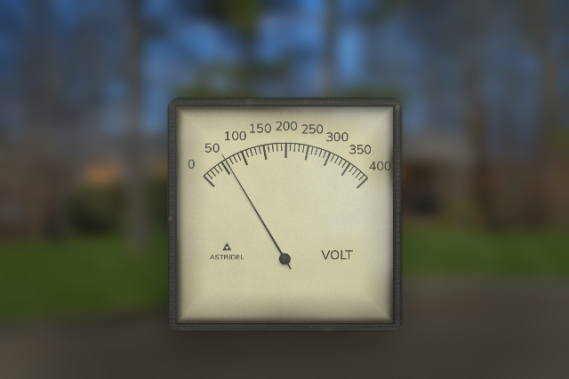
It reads 60
